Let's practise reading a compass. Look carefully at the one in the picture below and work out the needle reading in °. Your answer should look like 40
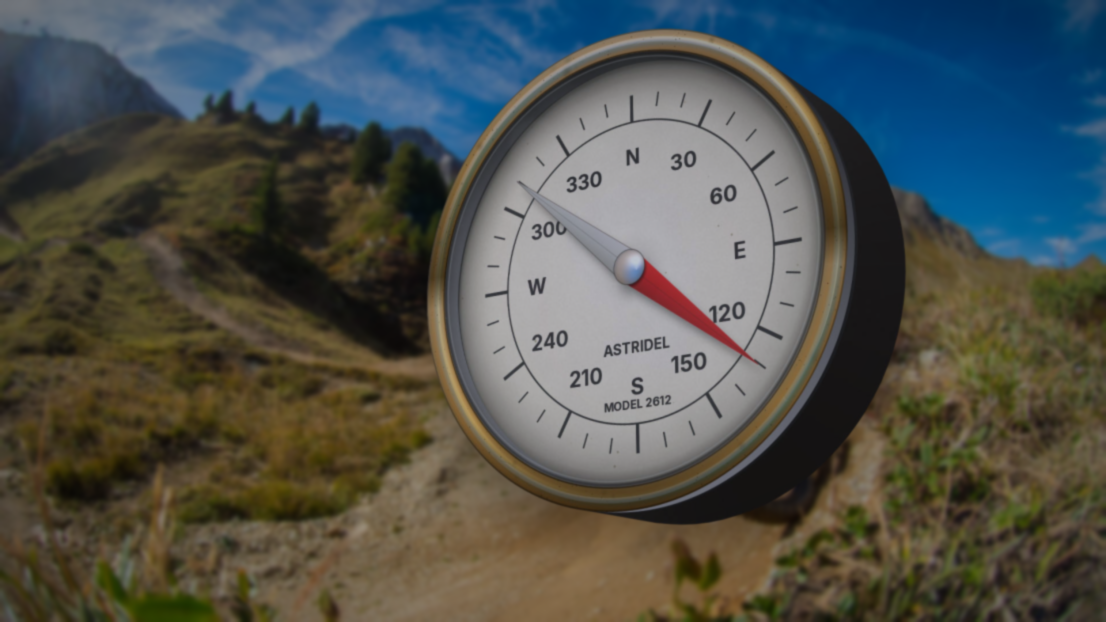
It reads 130
